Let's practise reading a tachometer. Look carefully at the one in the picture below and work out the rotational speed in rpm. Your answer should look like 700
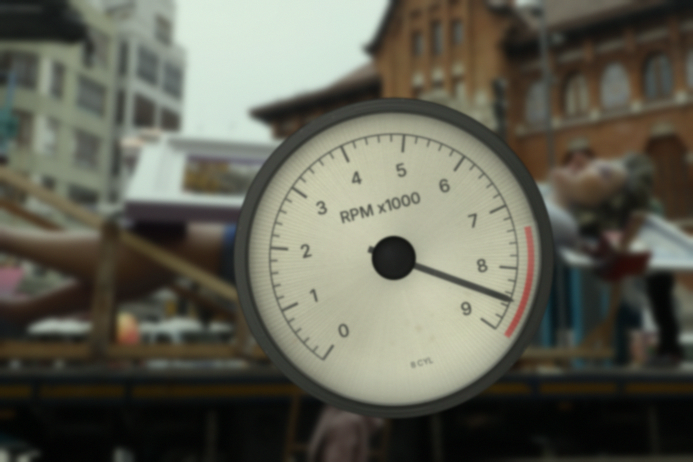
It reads 8500
